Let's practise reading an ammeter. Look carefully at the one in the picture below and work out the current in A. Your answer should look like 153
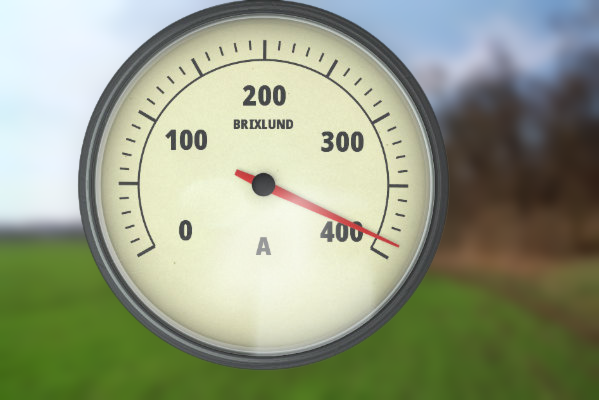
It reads 390
